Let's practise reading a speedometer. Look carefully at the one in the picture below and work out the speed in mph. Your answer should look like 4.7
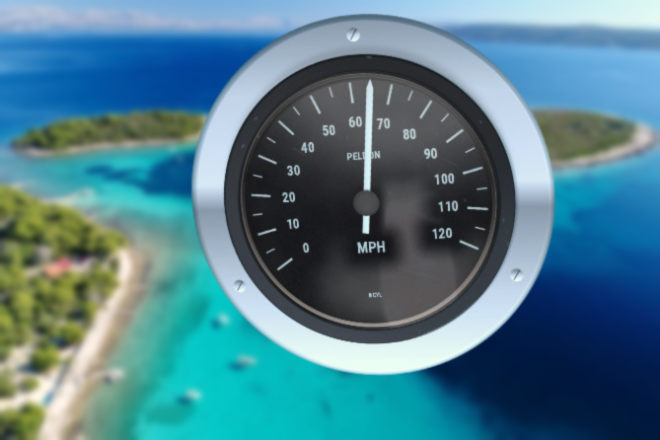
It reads 65
